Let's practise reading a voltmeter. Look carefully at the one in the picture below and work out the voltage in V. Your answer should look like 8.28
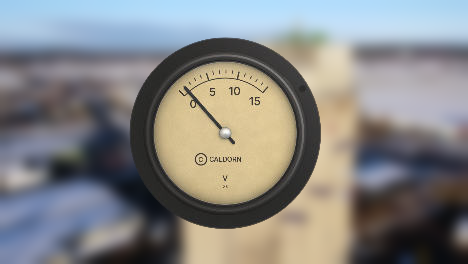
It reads 1
